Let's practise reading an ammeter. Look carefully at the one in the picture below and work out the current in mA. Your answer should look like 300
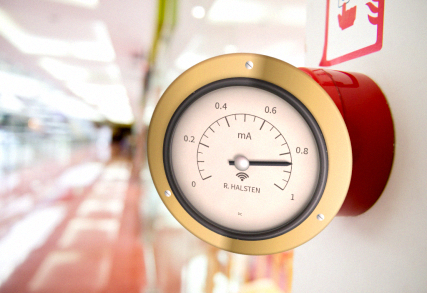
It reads 0.85
